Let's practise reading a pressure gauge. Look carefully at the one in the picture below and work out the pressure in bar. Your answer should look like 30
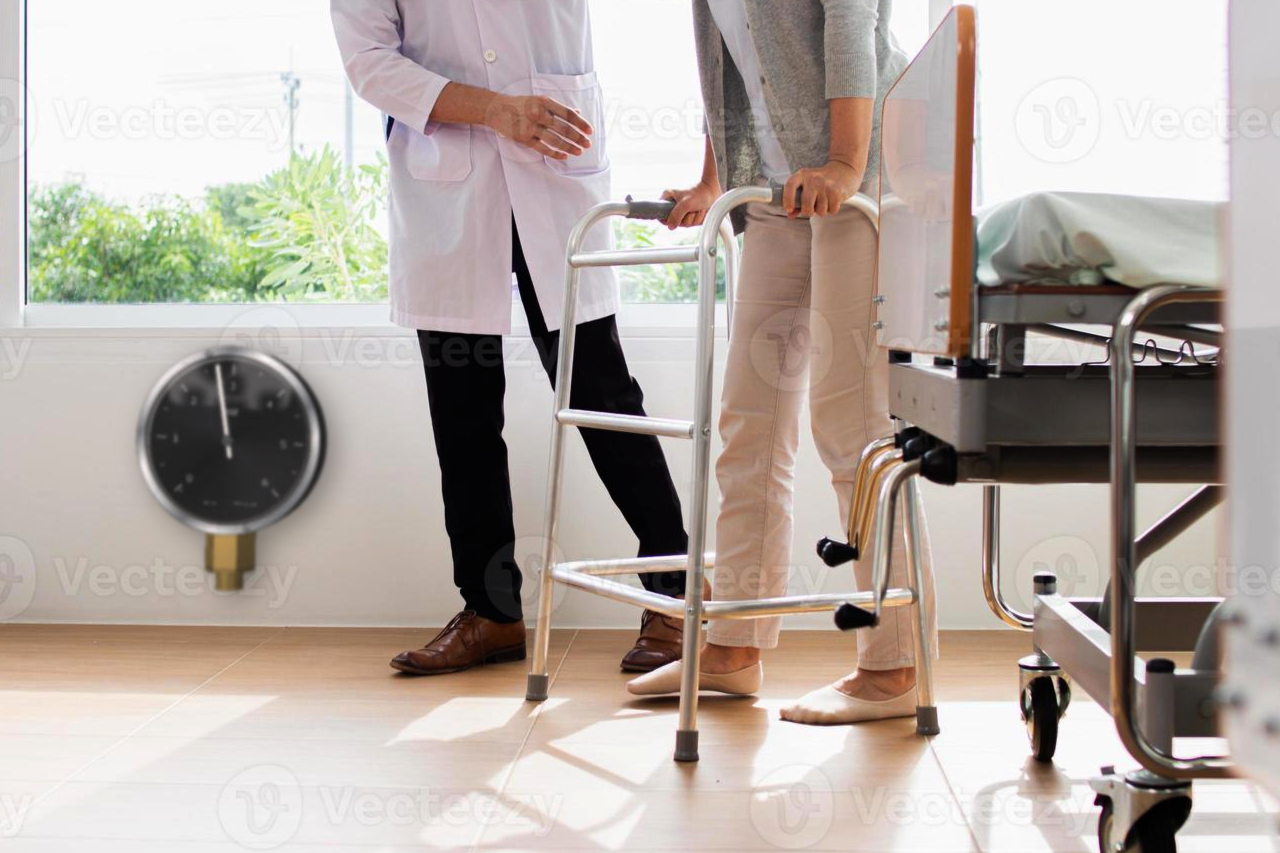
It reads 2.75
